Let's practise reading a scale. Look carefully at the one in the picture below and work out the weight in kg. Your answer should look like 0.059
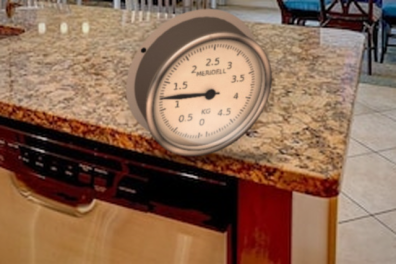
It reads 1.25
